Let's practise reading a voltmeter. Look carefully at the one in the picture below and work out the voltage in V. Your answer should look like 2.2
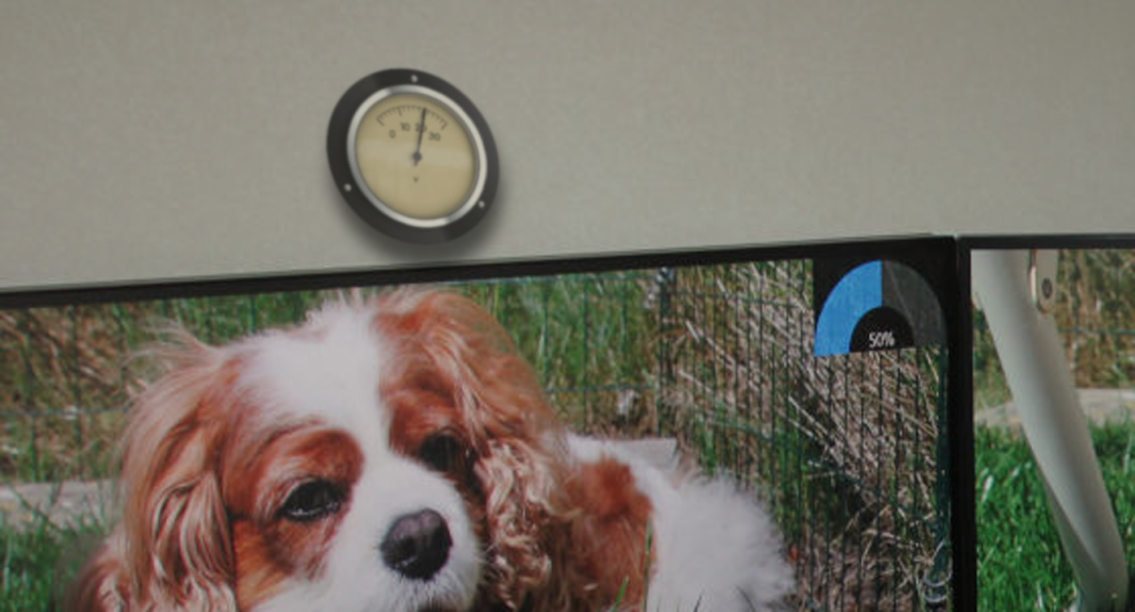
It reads 20
